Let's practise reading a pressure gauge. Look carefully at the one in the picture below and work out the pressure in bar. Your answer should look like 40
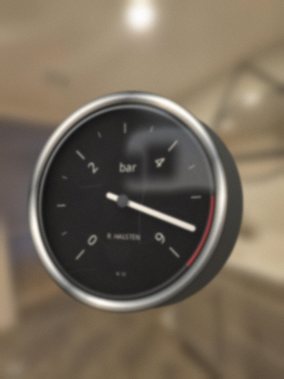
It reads 5.5
